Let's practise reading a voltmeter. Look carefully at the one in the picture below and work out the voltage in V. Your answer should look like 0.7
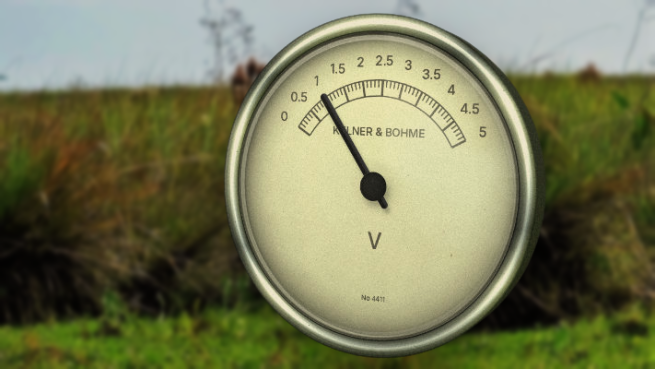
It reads 1
